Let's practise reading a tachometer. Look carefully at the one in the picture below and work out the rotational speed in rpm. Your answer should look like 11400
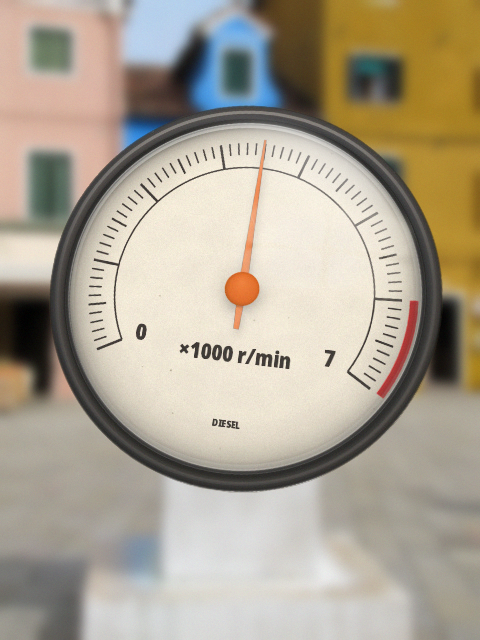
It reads 3500
